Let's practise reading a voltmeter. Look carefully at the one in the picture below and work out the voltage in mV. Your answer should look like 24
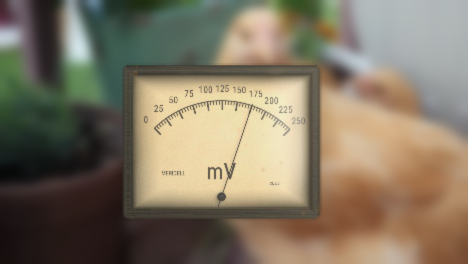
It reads 175
